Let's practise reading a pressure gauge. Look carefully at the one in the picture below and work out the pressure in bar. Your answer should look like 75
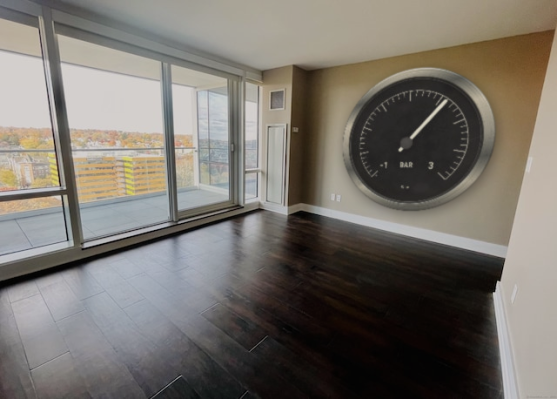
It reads 1.6
